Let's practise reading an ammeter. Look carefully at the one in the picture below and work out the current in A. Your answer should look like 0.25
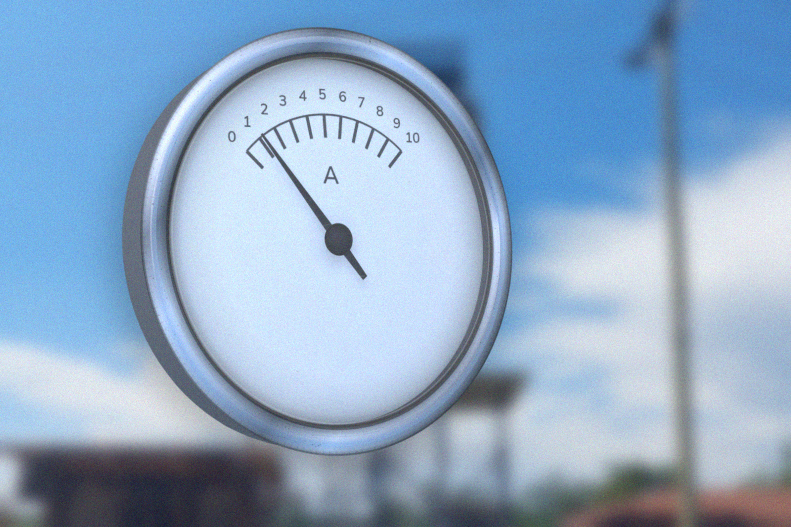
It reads 1
